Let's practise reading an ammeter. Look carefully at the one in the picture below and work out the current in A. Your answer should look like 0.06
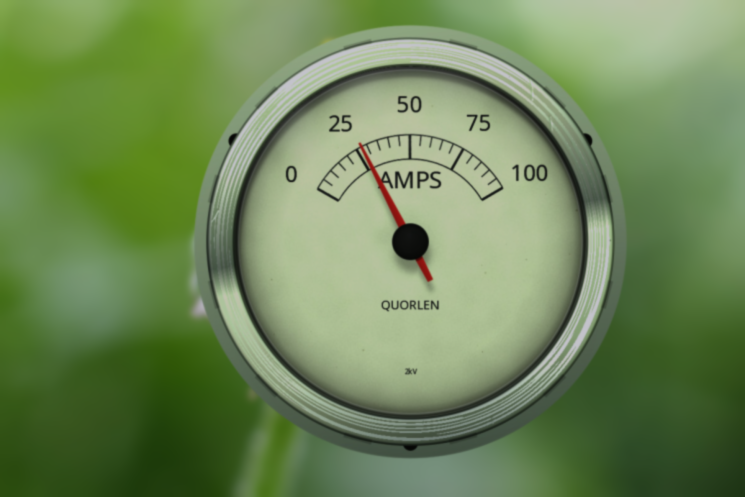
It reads 27.5
